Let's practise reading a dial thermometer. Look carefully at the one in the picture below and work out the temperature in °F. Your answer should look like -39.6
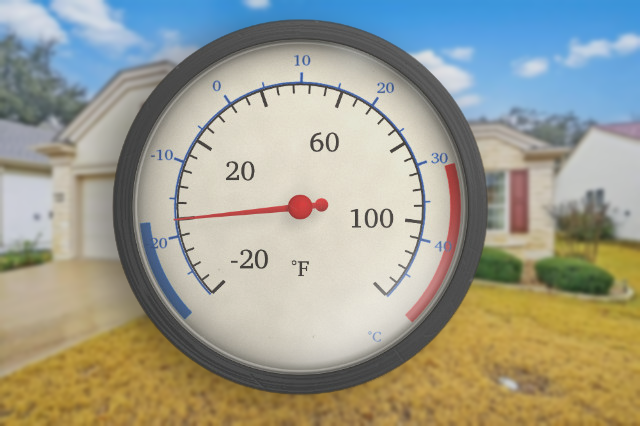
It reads 0
